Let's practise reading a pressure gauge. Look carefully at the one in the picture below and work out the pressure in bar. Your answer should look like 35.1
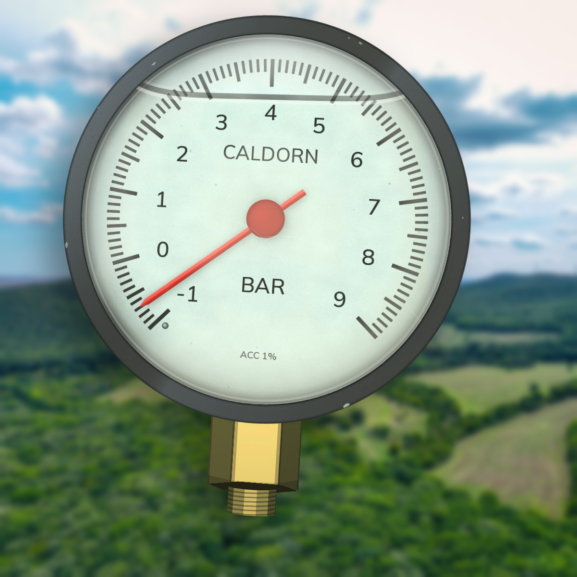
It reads -0.7
